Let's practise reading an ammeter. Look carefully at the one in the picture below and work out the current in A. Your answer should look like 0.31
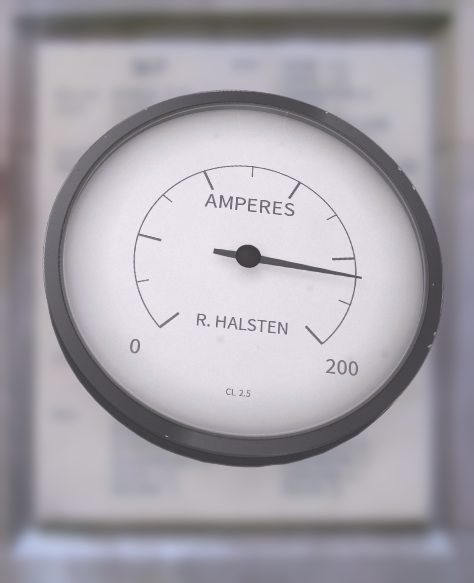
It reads 170
